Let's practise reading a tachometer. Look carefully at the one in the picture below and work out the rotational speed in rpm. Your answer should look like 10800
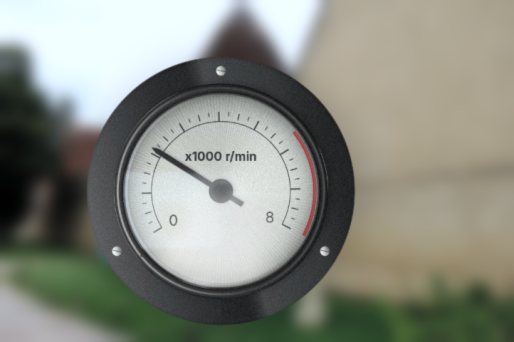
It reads 2125
